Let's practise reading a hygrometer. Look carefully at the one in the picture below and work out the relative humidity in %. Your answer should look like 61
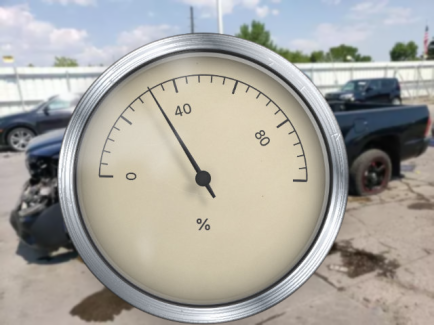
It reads 32
